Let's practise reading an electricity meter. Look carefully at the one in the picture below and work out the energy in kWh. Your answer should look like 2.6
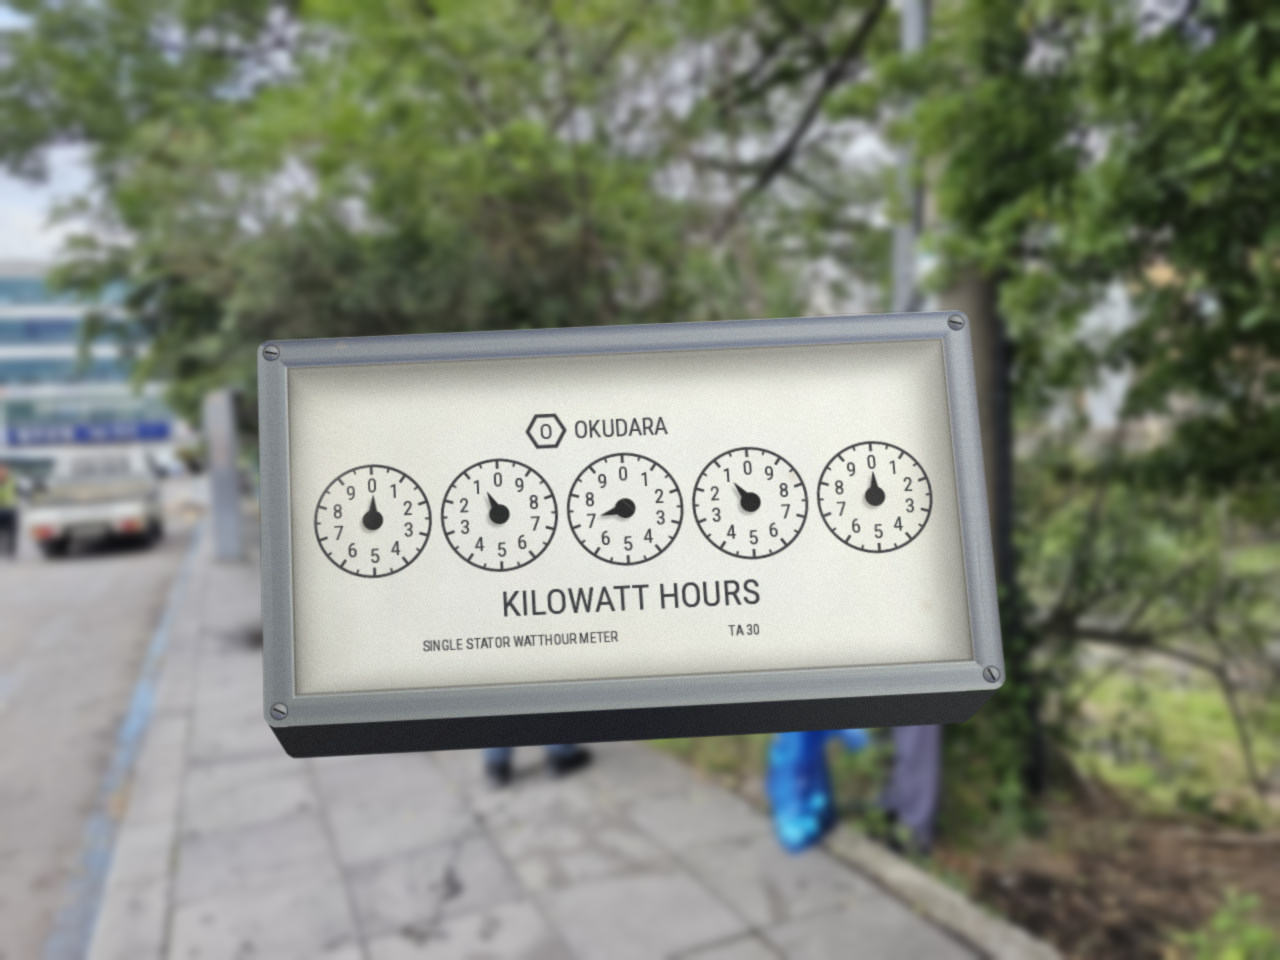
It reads 710
